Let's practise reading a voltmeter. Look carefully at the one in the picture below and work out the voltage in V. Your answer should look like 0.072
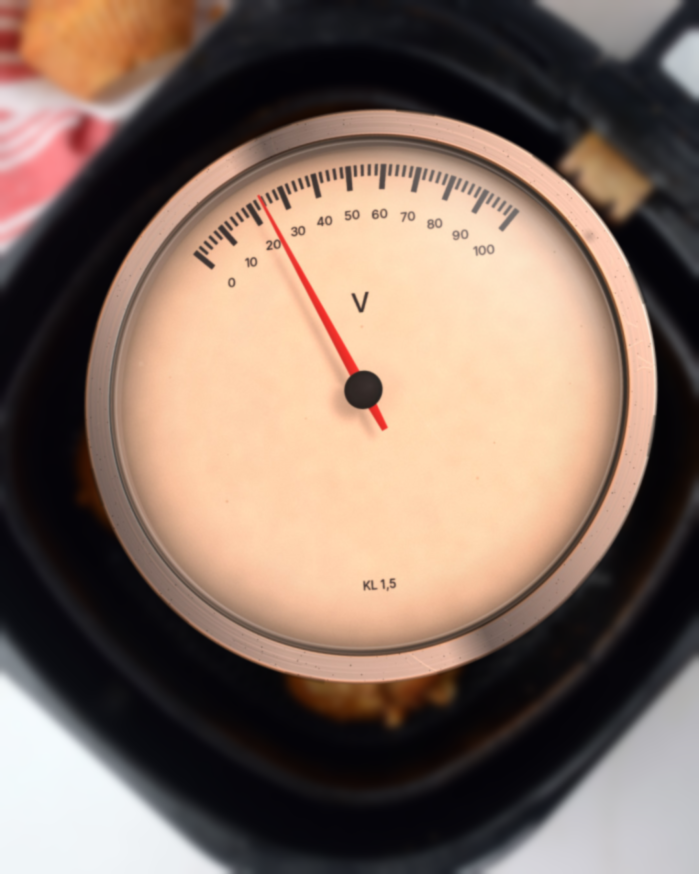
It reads 24
